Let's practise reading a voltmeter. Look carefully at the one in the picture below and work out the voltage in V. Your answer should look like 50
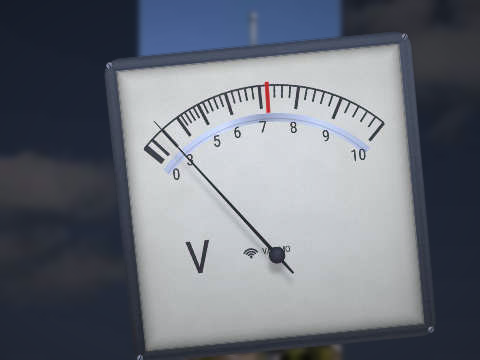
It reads 3
